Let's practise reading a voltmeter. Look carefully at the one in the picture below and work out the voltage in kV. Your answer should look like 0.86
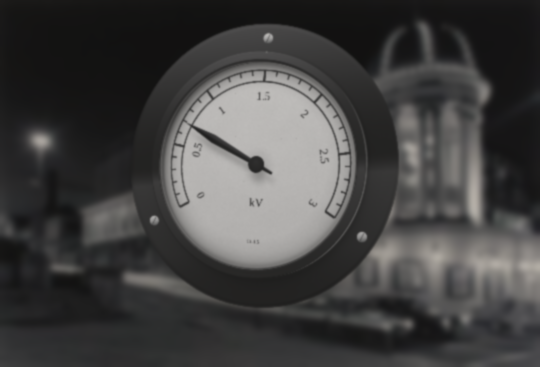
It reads 0.7
